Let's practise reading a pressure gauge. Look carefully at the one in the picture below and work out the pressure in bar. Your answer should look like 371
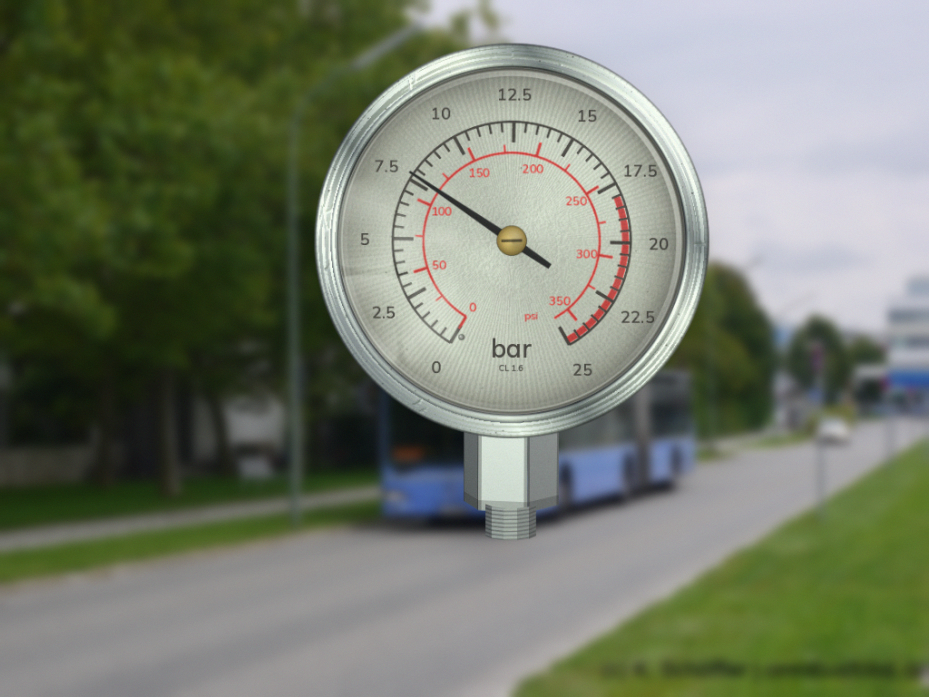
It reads 7.75
